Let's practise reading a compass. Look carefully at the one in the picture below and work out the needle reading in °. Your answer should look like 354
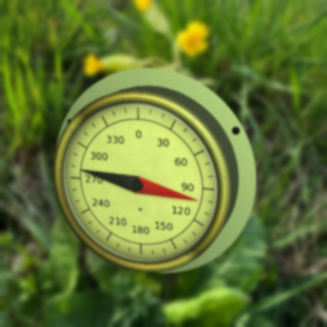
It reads 100
